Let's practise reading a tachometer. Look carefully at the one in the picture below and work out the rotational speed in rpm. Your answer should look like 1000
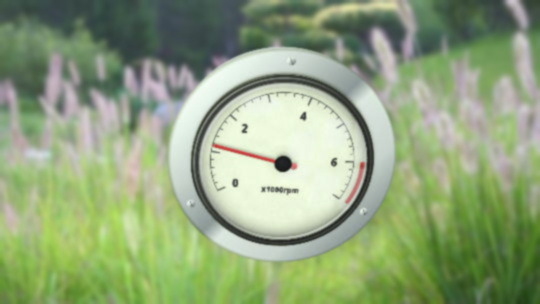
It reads 1200
